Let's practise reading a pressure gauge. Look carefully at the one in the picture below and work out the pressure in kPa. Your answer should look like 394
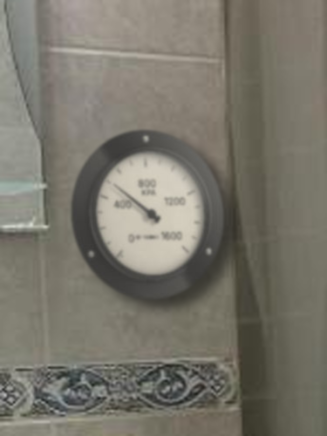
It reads 500
